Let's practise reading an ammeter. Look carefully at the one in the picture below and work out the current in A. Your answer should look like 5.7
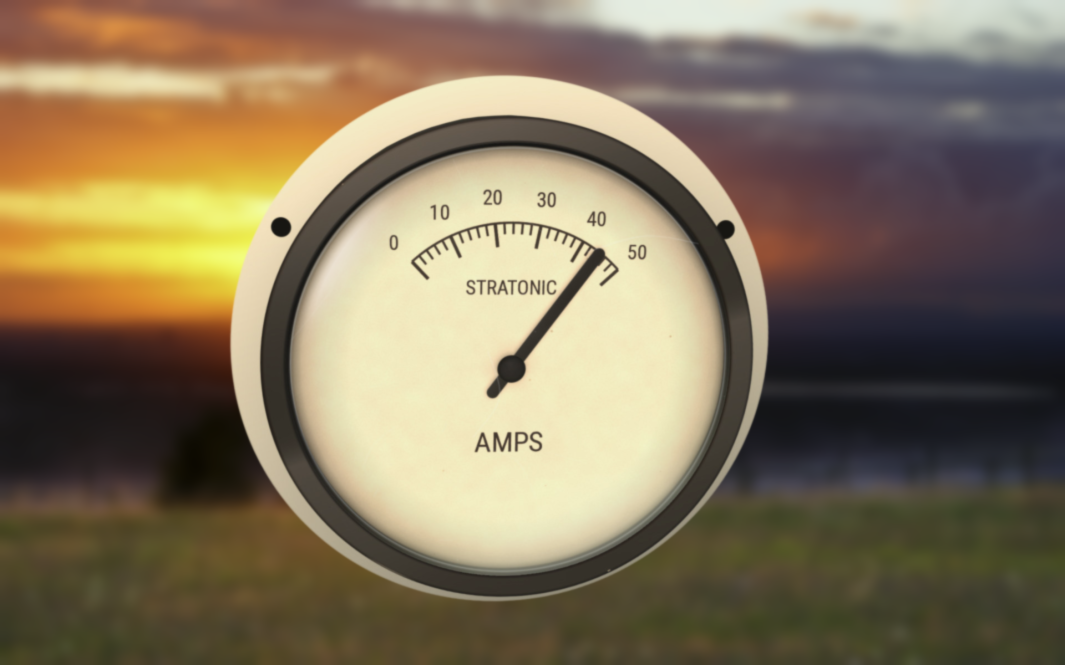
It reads 44
